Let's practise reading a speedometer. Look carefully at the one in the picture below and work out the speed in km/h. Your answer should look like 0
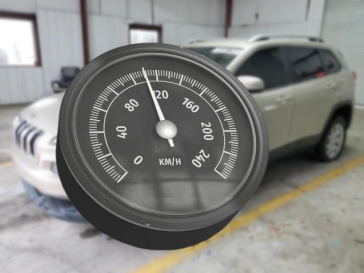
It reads 110
